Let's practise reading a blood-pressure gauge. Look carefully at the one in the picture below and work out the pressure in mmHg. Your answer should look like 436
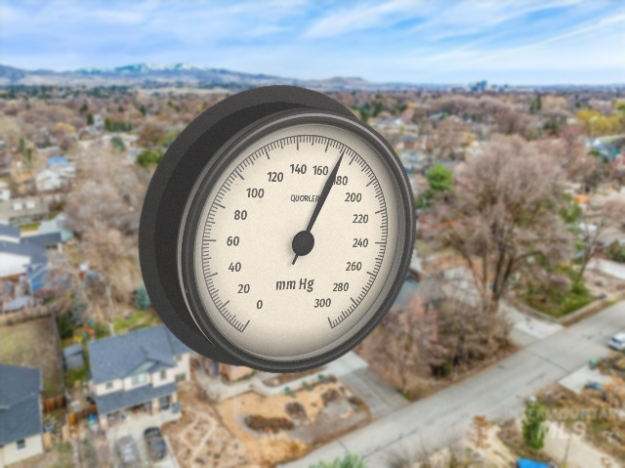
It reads 170
